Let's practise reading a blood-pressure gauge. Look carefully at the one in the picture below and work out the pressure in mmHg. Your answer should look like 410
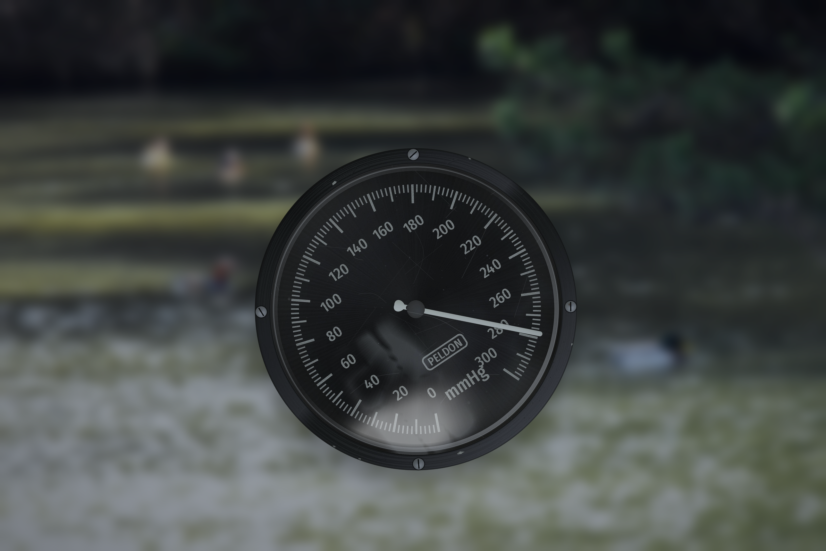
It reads 278
